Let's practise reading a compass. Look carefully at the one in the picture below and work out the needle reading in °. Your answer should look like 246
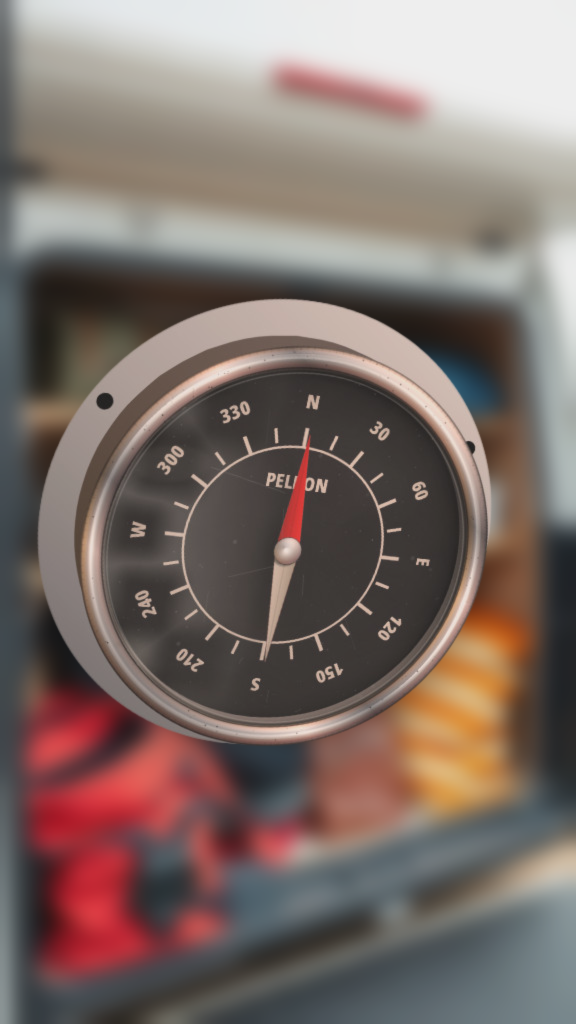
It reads 0
